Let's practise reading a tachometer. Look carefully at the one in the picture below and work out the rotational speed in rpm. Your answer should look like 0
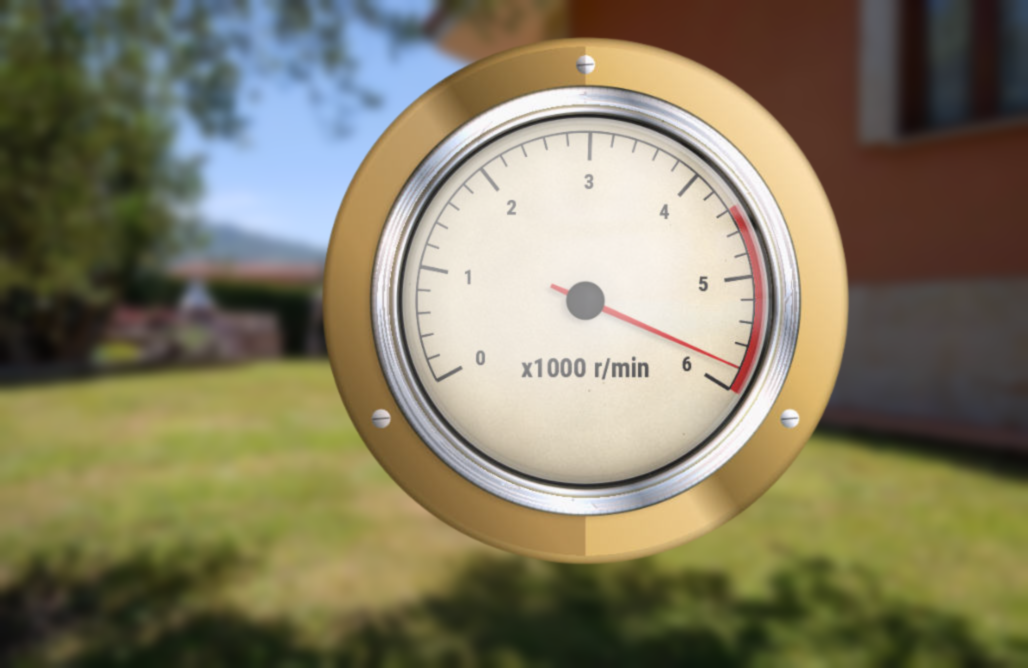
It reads 5800
